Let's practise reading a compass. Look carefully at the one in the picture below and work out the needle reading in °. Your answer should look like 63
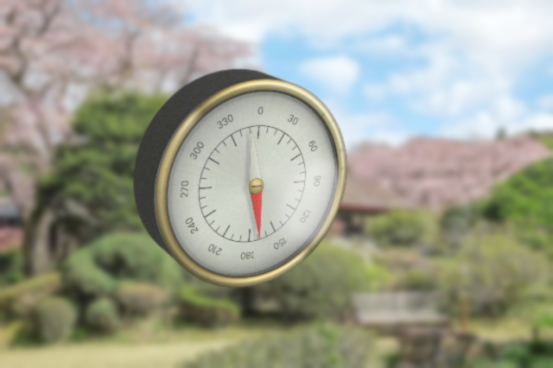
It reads 170
